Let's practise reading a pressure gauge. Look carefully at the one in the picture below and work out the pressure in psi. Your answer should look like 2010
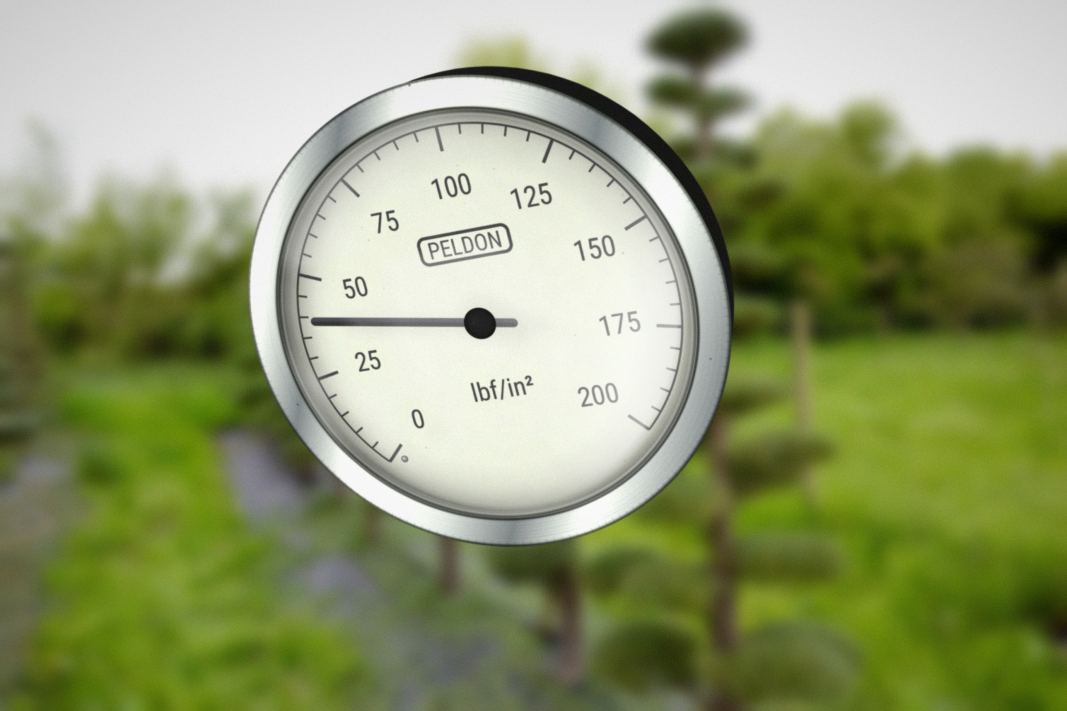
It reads 40
